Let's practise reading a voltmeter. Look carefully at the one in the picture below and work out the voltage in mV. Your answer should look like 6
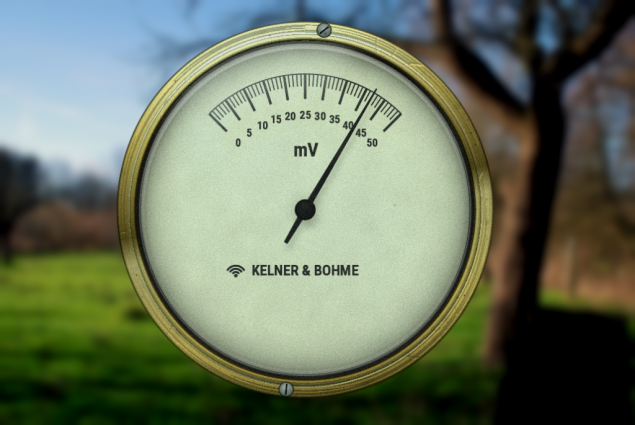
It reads 42
